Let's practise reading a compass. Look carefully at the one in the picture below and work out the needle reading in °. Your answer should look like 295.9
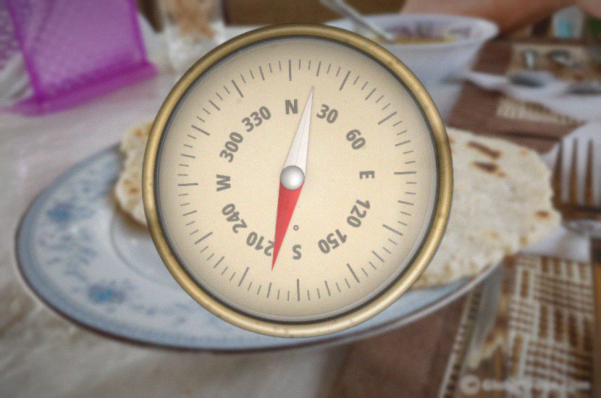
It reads 195
